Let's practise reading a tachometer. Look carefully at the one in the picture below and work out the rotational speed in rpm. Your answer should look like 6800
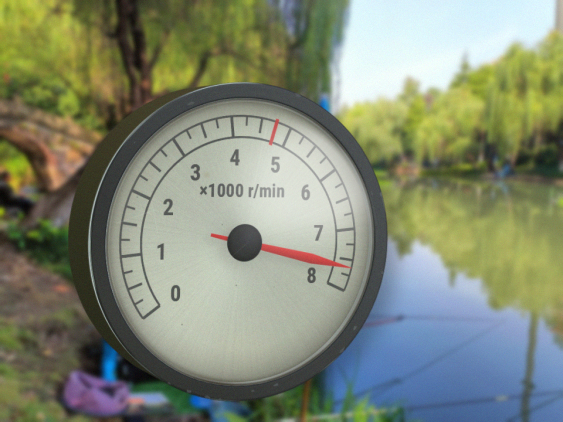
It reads 7625
